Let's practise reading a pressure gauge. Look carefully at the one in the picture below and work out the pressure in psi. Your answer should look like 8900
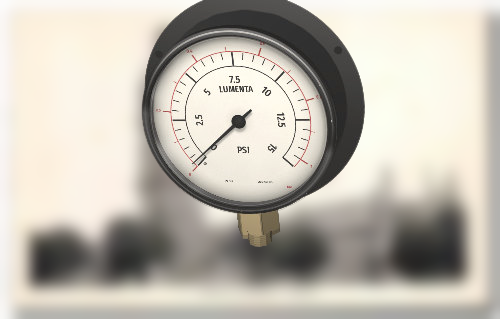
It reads 0.25
